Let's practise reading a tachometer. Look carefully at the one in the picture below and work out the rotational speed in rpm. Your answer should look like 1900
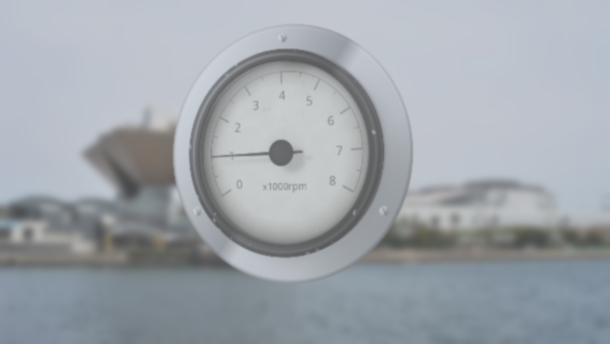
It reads 1000
